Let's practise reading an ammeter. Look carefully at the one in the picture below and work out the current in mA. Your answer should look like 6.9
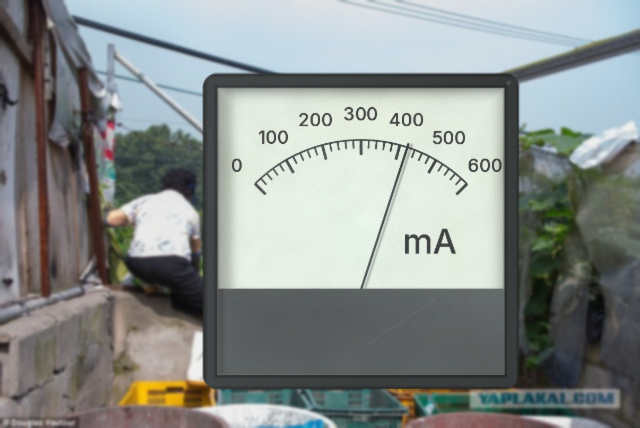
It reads 420
